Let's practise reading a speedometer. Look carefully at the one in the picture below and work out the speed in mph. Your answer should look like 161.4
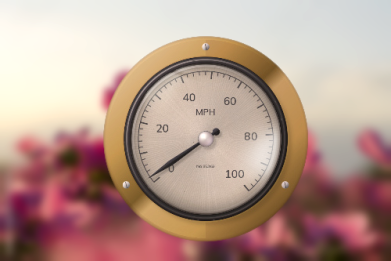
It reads 2
